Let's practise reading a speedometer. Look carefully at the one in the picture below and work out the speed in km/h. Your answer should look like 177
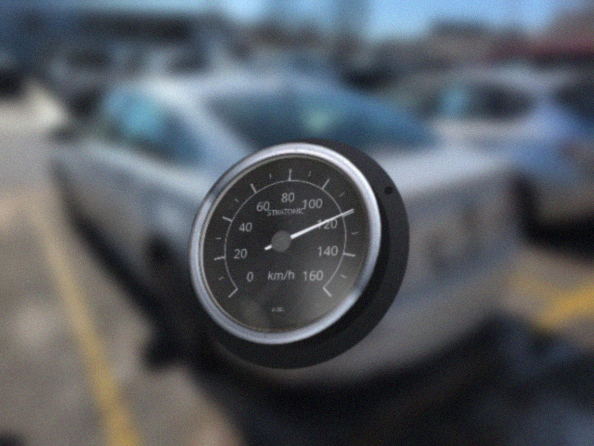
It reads 120
